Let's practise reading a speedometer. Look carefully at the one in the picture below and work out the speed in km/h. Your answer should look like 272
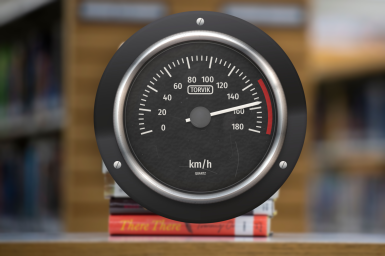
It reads 156
